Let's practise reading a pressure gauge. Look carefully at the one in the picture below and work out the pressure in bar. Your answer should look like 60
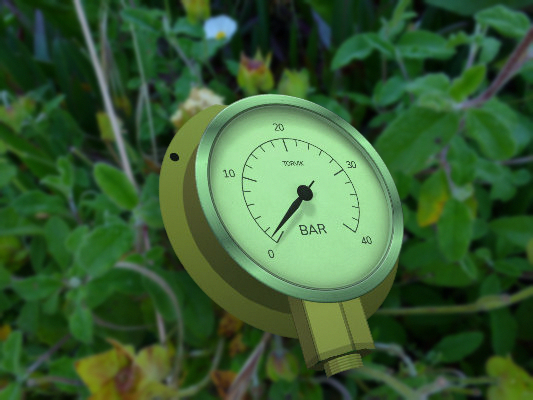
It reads 1
